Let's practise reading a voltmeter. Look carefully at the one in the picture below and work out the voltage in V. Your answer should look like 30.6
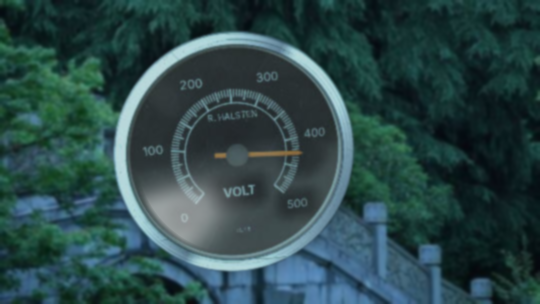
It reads 425
